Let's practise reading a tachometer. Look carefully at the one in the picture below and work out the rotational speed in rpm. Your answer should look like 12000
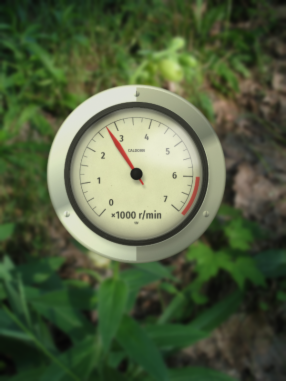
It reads 2750
